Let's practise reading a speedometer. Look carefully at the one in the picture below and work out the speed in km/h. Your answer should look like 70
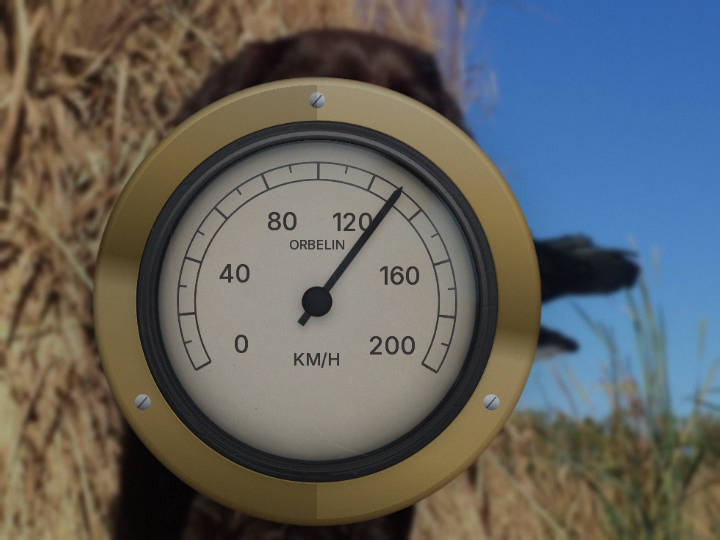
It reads 130
